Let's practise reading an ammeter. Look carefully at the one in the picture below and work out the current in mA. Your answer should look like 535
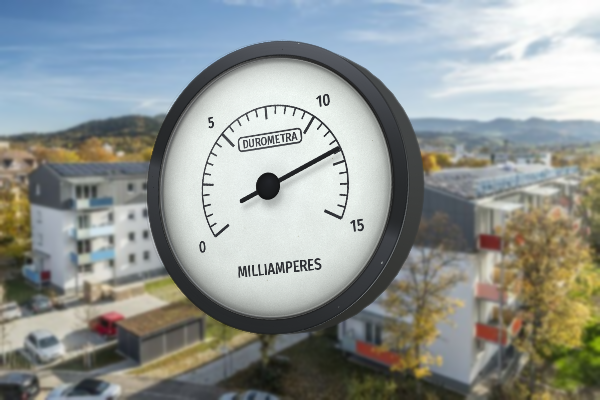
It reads 12
